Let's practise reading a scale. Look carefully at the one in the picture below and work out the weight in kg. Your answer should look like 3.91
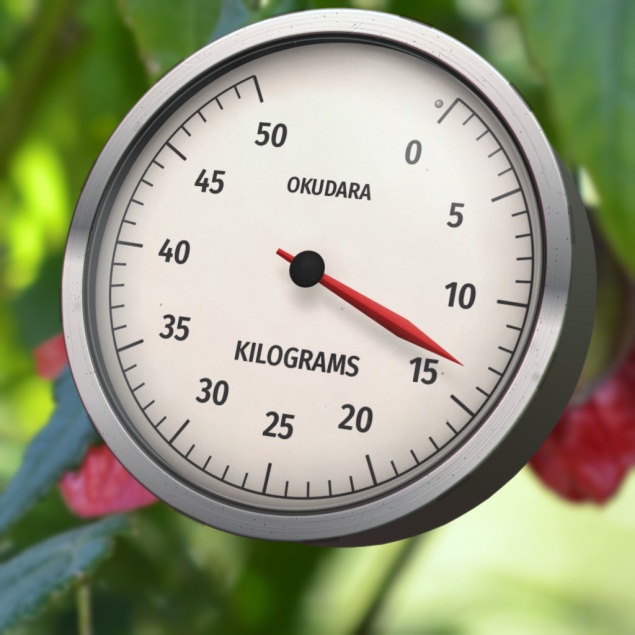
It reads 13.5
